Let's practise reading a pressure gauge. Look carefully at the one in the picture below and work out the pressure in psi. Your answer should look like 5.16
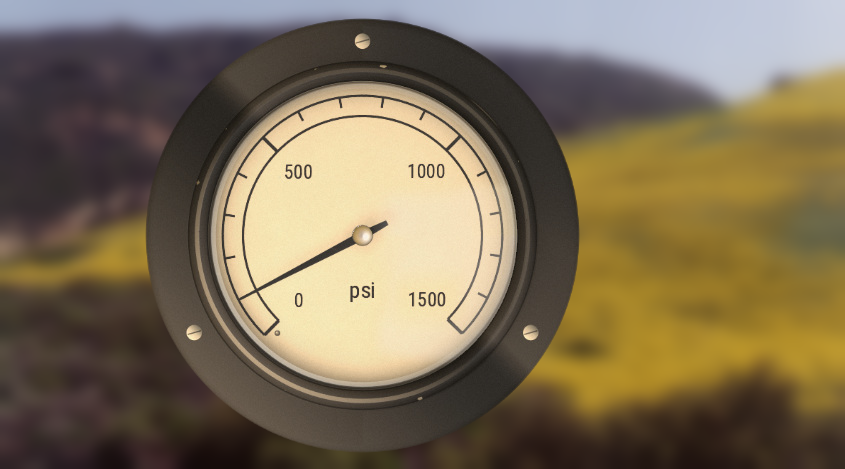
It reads 100
